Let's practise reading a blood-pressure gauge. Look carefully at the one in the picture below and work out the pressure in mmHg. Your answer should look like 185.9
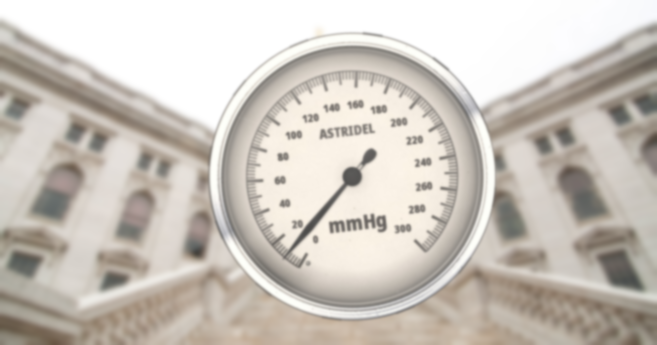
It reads 10
